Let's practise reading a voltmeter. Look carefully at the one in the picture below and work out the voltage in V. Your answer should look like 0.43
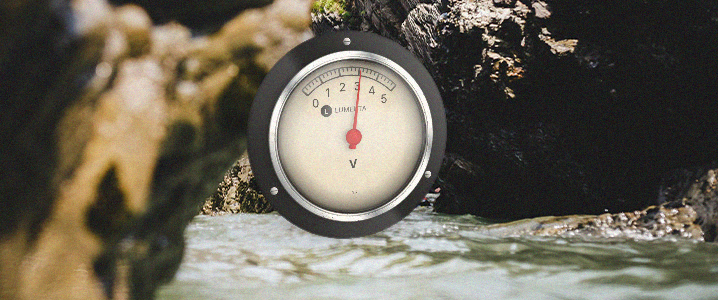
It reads 3
